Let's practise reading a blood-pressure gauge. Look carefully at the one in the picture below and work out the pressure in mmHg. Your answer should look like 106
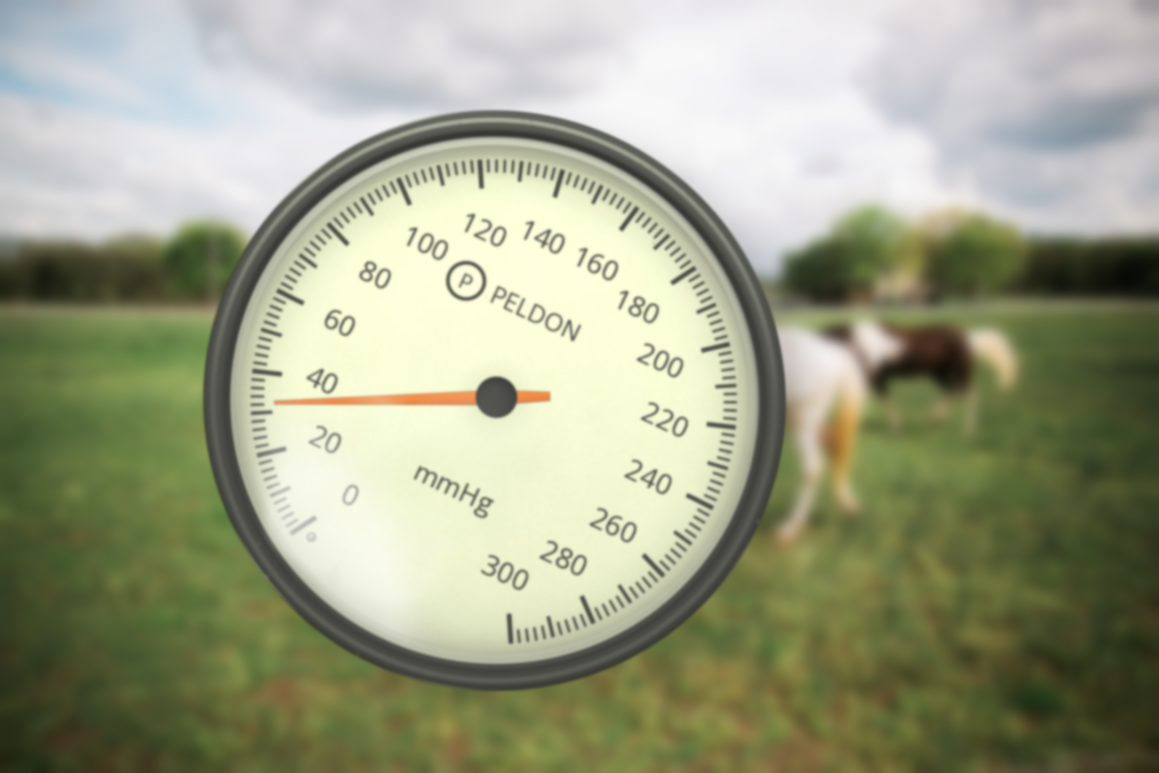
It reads 32
